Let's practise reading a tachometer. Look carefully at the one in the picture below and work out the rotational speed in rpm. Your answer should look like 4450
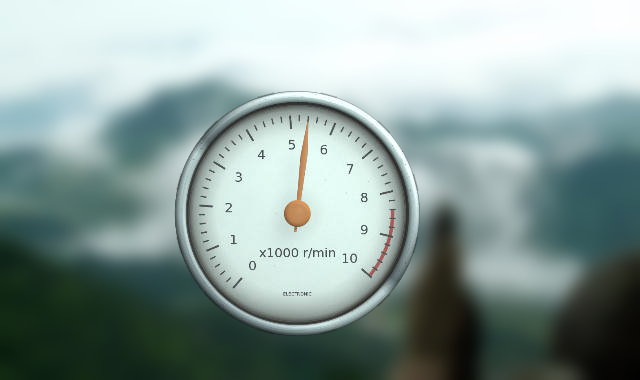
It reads 5400
